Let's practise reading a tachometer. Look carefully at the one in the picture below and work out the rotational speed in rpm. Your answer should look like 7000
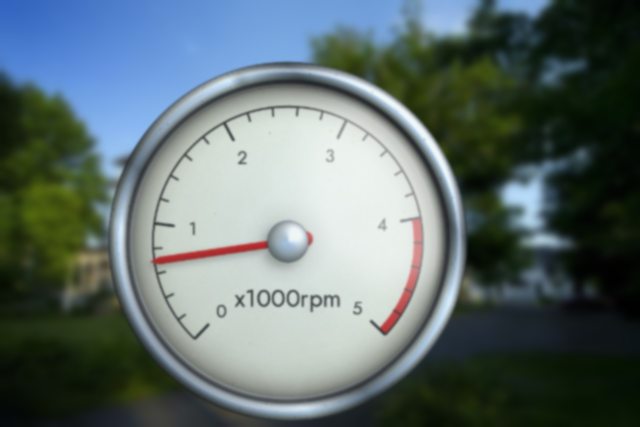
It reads 700
